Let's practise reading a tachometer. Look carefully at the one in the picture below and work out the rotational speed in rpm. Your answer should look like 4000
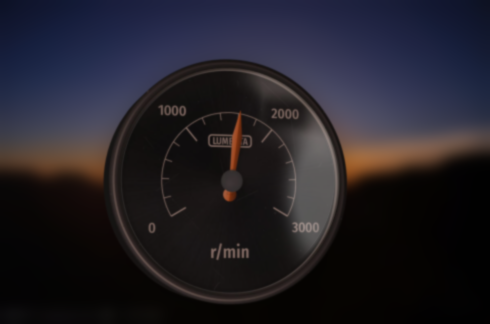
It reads 1600
